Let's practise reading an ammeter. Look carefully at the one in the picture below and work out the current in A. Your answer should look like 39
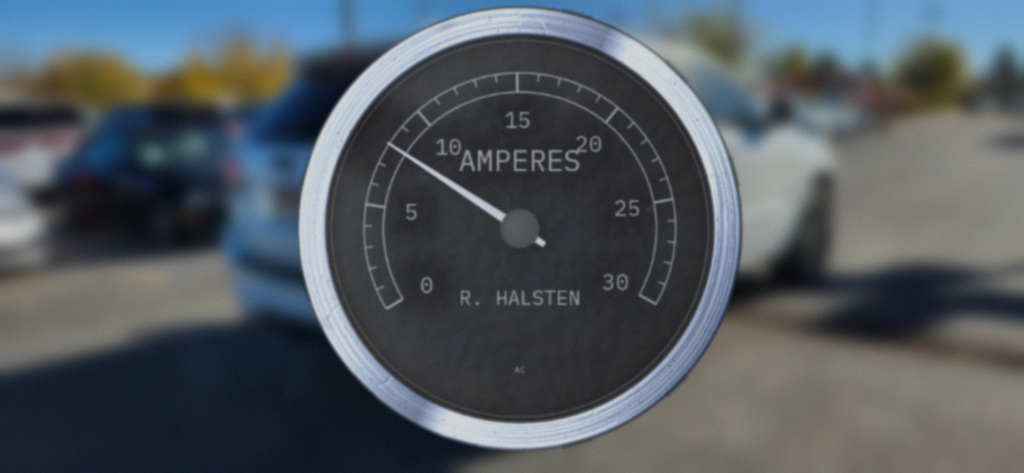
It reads 8
